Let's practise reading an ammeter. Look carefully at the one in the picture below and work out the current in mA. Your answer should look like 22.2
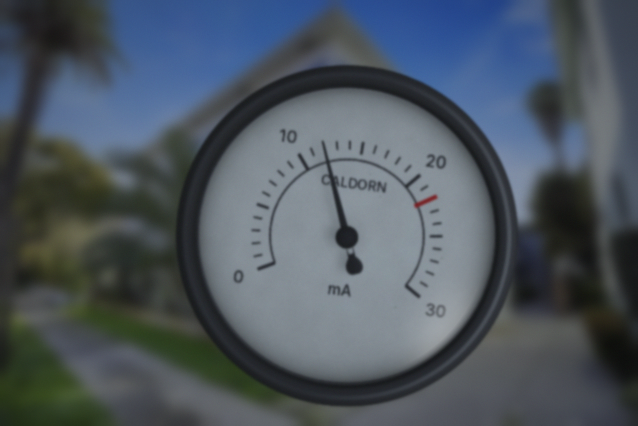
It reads 12
